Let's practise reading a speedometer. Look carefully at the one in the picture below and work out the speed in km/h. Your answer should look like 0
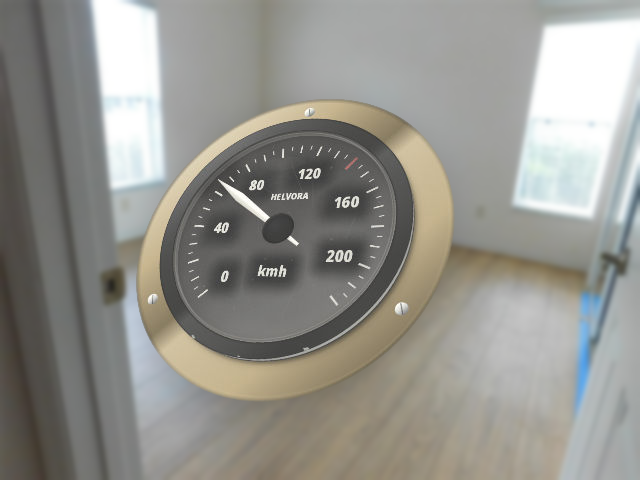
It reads 65
